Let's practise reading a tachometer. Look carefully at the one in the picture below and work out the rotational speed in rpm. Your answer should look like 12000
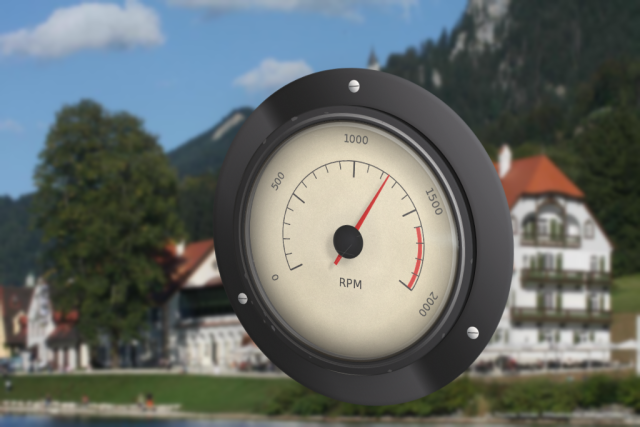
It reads 1250
